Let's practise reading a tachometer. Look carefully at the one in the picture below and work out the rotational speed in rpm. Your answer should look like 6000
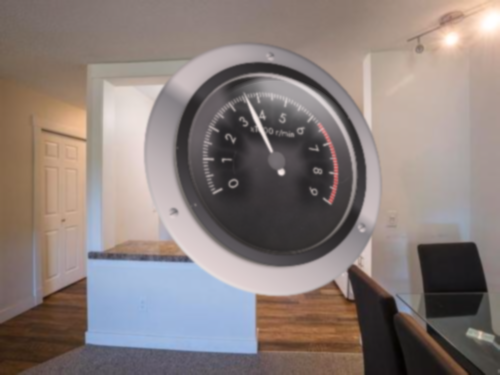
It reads 3500
